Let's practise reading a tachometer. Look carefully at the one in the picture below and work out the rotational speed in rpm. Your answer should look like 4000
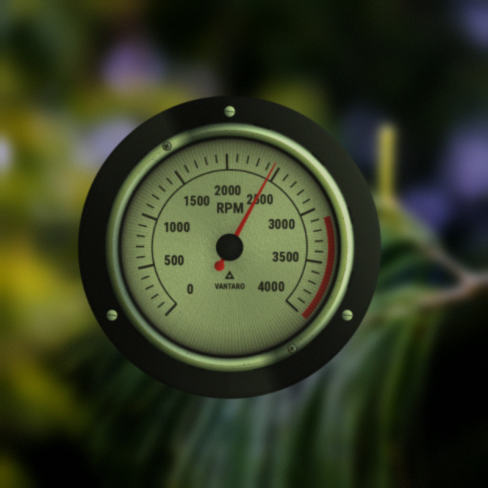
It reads 2450
